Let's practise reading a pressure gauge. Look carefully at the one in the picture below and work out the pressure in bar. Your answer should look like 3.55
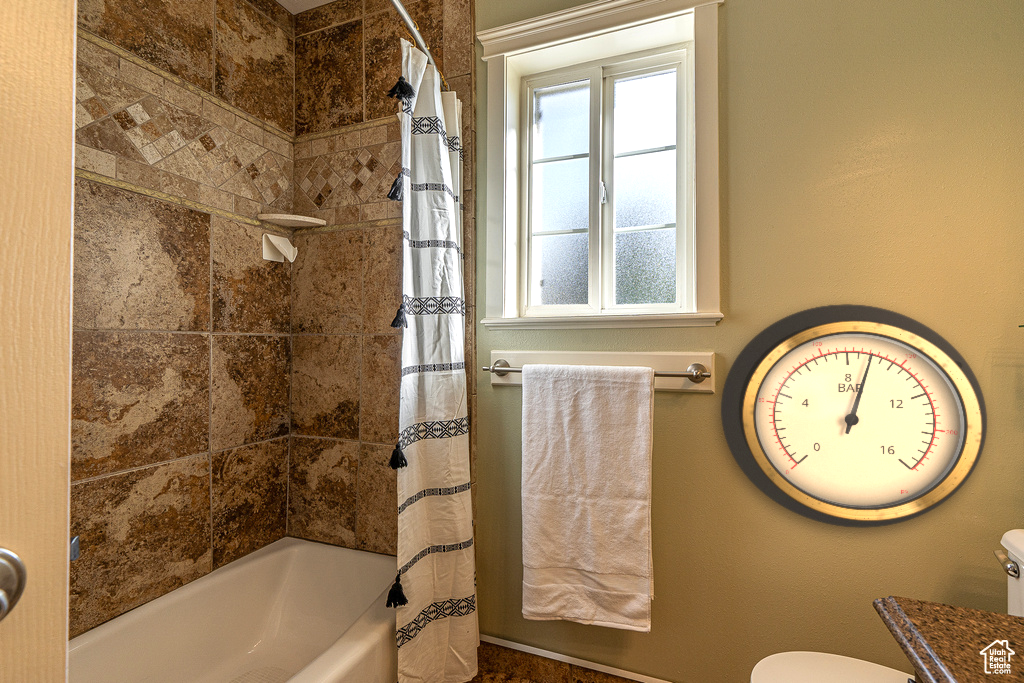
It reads 9
